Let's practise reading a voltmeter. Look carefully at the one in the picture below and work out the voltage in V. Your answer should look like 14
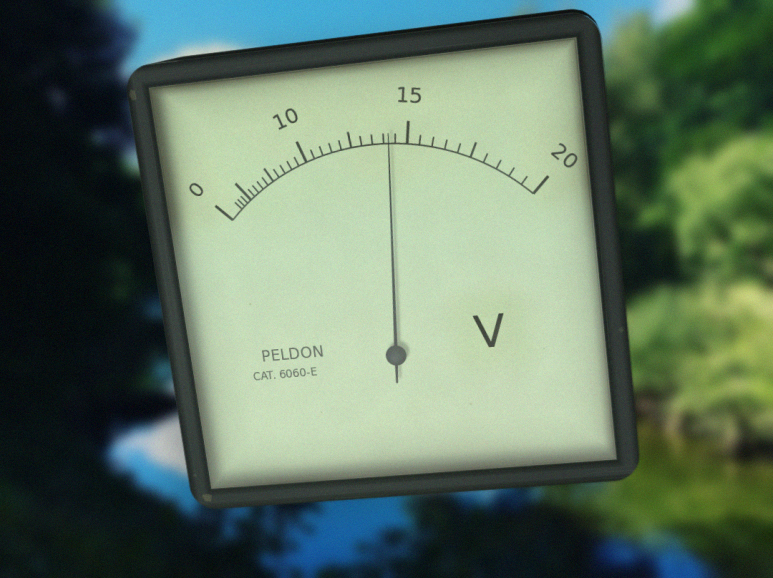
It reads 14.25
